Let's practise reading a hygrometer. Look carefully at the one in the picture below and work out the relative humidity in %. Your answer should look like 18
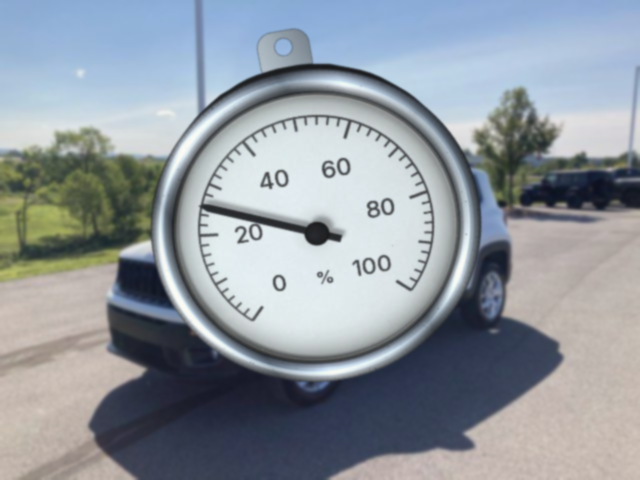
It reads 26
